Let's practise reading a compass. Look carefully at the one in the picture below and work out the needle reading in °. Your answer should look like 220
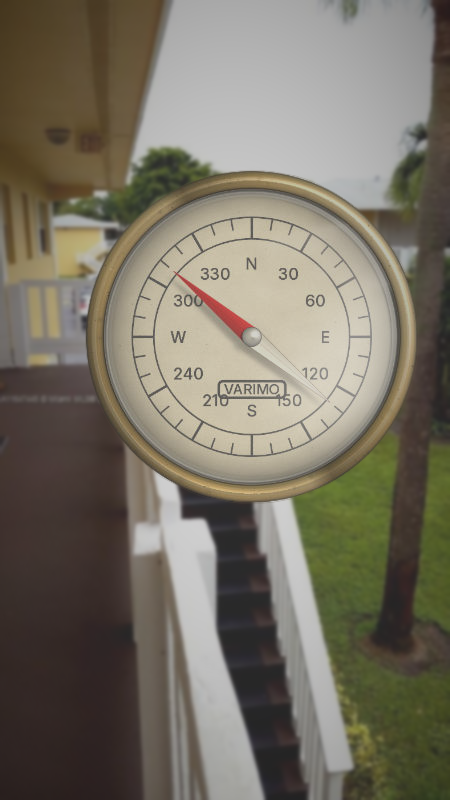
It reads 310
